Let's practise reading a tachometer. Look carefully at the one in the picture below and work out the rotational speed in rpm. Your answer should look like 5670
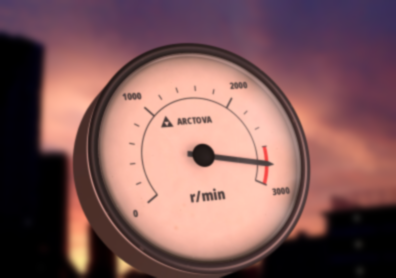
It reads 2800
